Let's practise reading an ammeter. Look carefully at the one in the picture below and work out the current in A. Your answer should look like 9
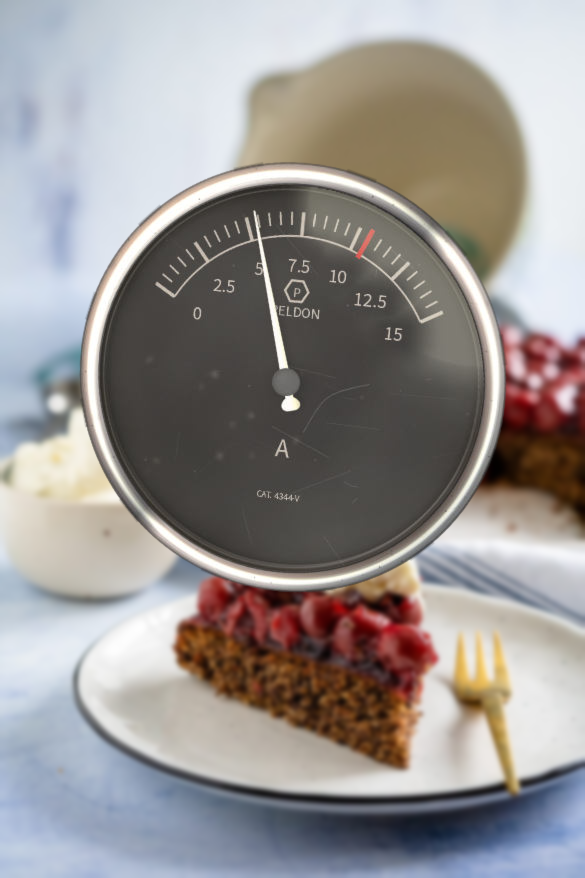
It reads 5.5
